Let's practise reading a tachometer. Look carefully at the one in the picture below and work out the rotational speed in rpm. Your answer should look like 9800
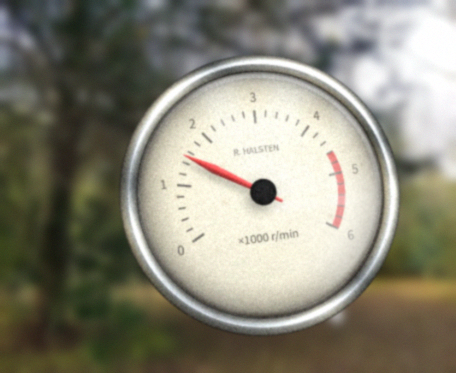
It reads 1500
